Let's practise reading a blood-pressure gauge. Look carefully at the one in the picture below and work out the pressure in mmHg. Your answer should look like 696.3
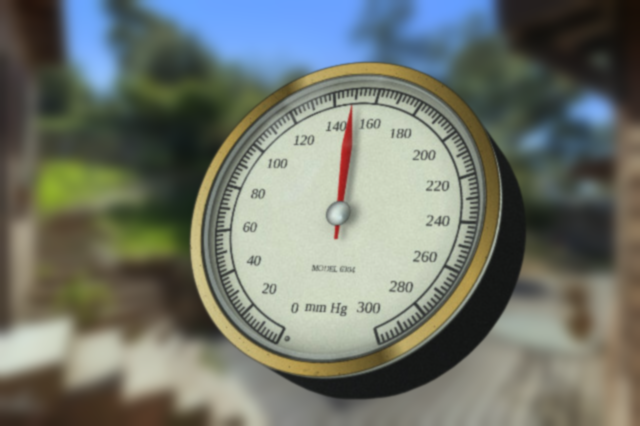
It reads 150
